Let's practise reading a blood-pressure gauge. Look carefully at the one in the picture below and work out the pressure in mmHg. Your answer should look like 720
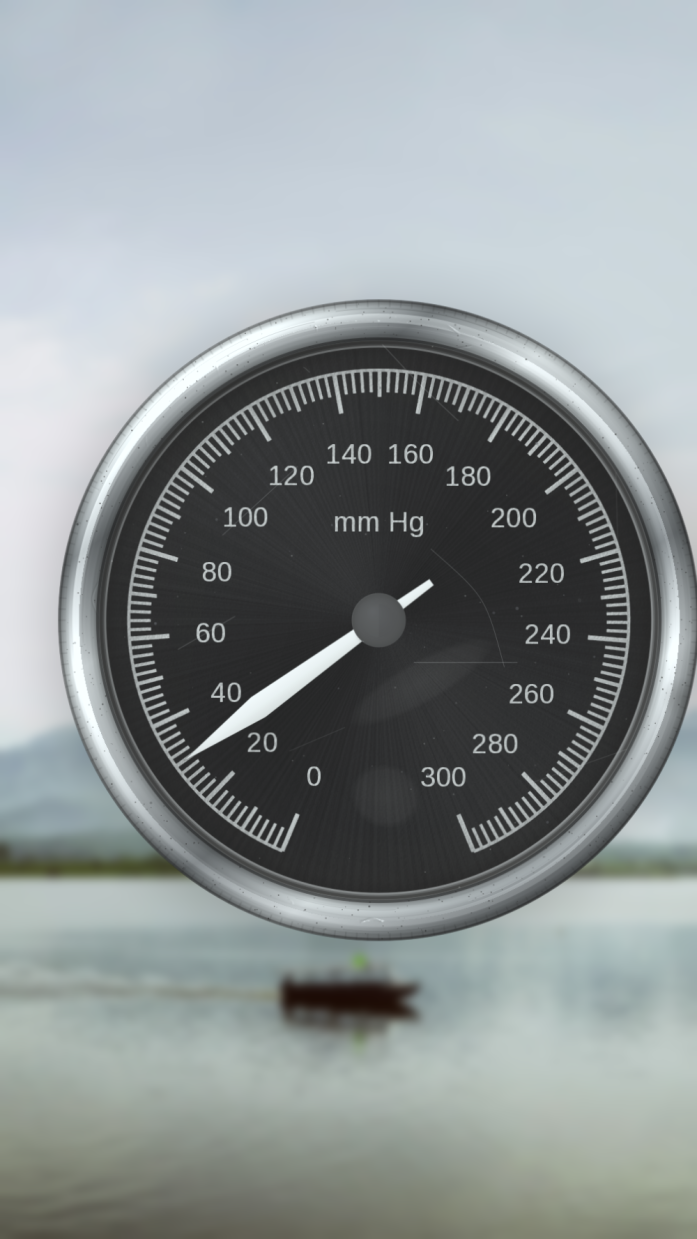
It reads 30
